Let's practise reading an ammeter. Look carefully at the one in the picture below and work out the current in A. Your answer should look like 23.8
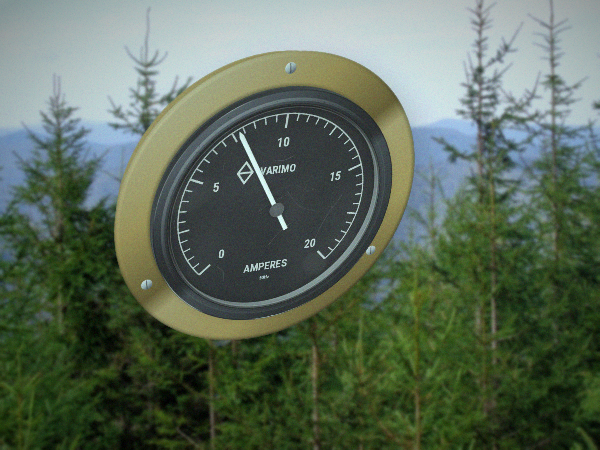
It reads 7.75
